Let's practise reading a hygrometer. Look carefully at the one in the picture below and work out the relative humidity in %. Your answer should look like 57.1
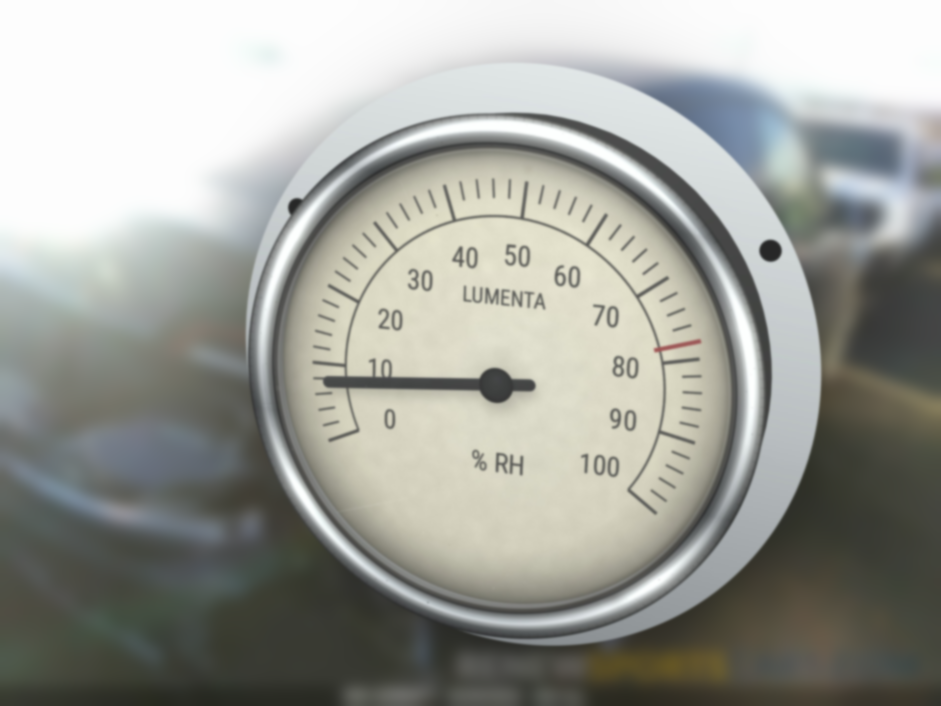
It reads 8
